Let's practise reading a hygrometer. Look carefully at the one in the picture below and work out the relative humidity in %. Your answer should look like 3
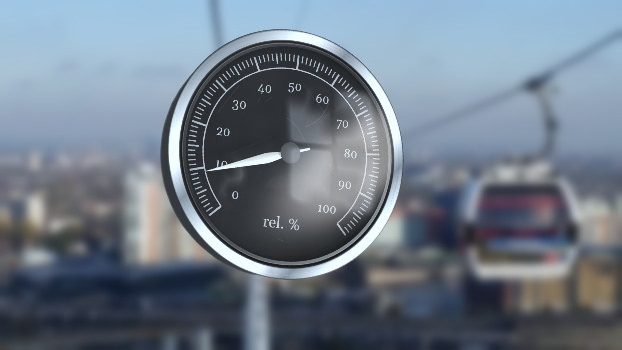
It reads 9
